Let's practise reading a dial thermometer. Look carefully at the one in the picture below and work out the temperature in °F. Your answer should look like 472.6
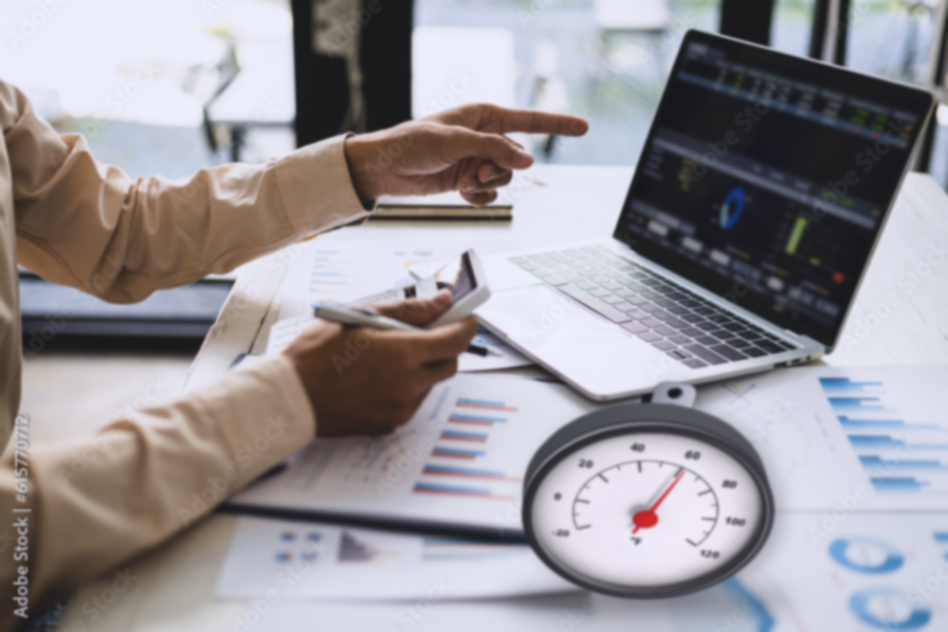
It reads 60
